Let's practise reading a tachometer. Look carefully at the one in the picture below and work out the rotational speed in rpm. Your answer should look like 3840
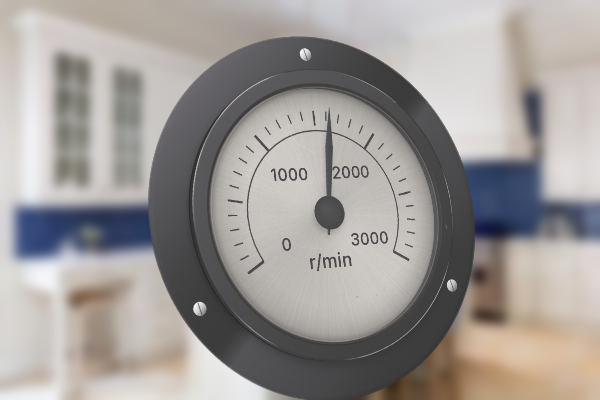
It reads 1600
